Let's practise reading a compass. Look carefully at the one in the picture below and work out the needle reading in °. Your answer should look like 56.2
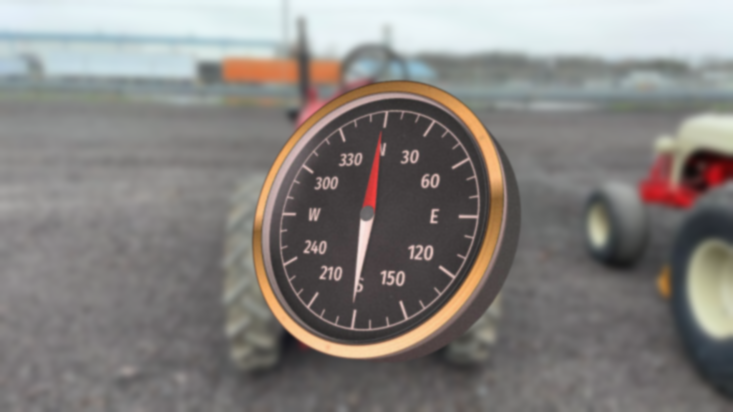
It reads 0
